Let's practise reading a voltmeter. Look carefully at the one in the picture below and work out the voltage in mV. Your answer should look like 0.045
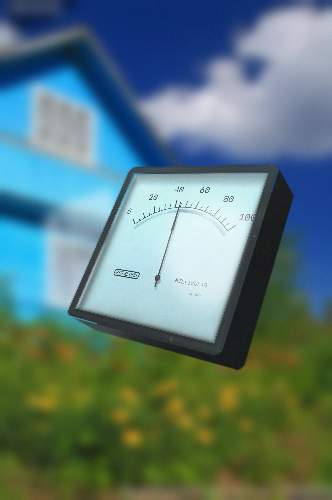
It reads 45
